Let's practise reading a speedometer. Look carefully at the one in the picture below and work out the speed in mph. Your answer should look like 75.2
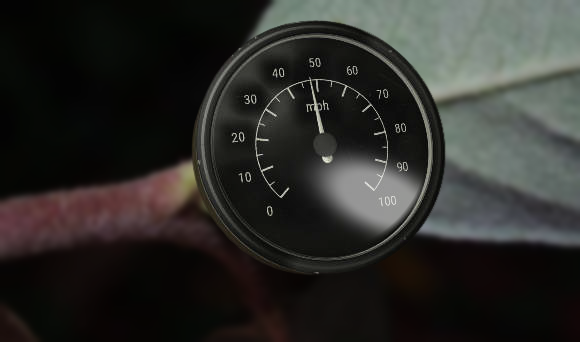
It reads 47.5
